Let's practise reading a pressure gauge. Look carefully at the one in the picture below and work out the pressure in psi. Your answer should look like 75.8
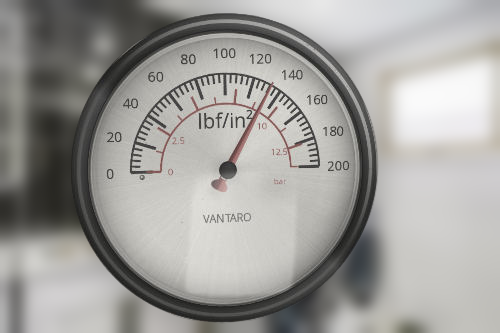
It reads 132
